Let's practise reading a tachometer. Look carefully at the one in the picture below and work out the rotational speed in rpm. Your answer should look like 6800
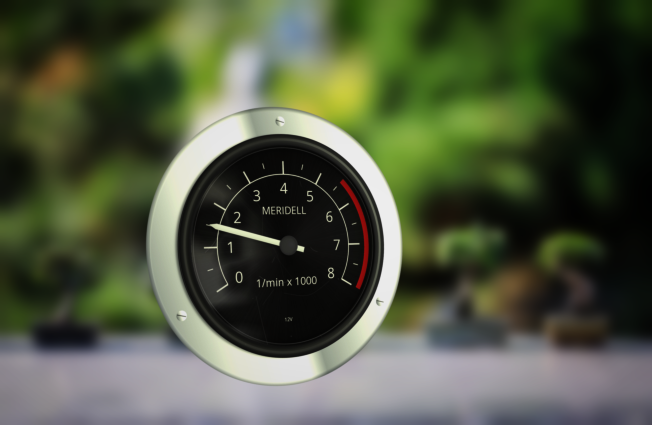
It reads 1500
